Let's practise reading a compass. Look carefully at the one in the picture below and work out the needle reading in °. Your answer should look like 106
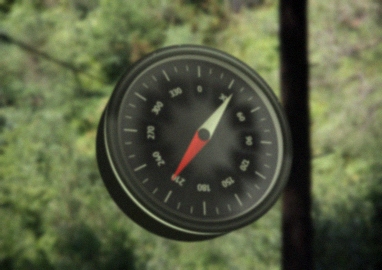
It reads 215
